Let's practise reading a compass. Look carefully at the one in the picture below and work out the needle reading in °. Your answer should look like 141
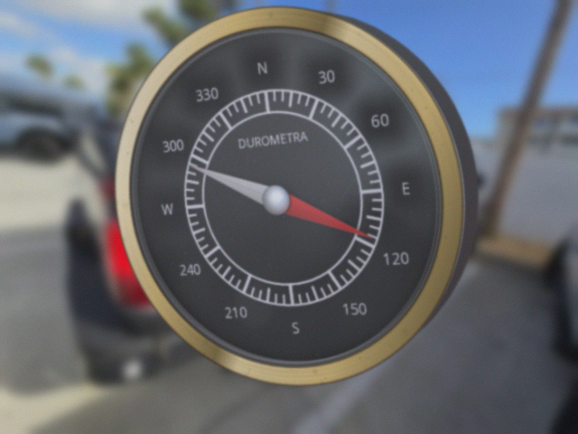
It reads 115
